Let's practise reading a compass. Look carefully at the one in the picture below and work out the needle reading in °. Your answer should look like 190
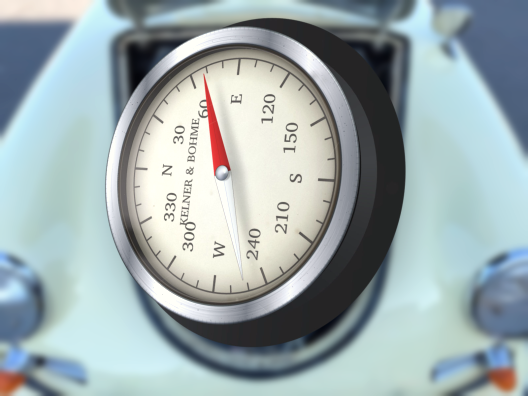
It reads 70
